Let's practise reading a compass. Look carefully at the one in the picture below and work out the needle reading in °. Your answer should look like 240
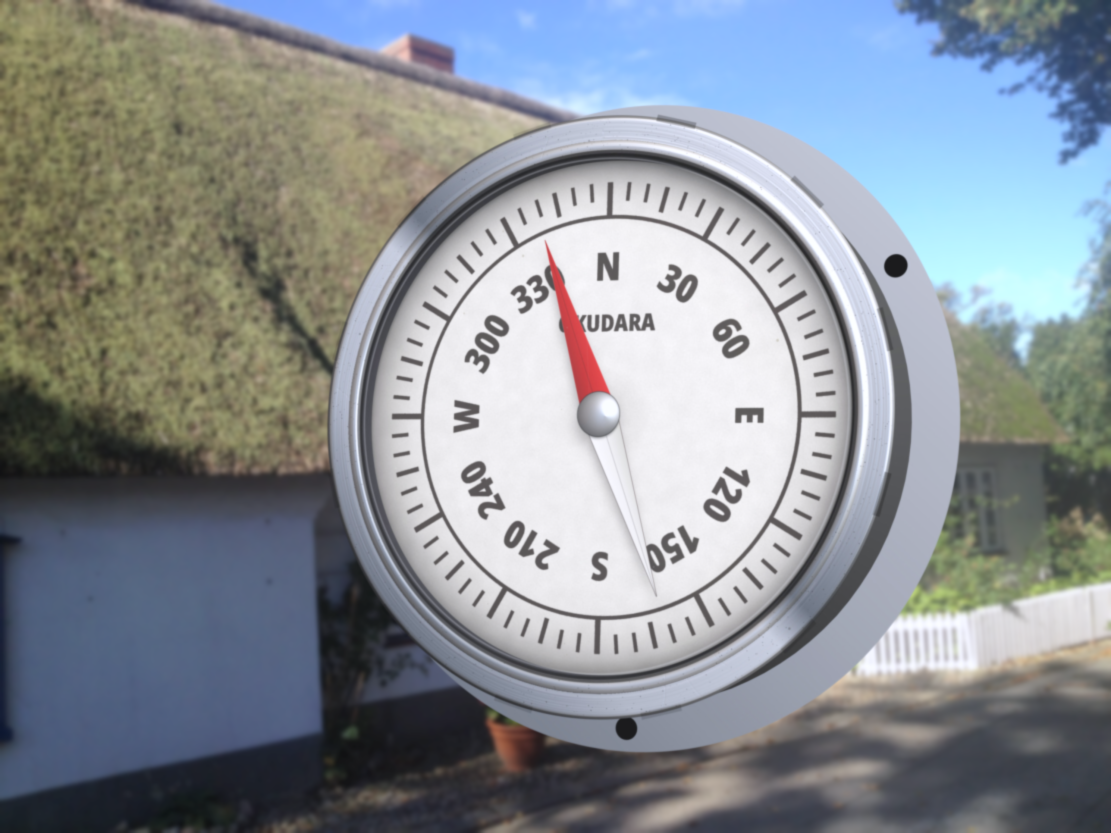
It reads 340
